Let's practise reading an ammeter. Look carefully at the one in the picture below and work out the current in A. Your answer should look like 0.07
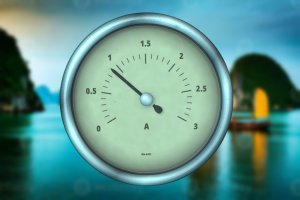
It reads 0.9
